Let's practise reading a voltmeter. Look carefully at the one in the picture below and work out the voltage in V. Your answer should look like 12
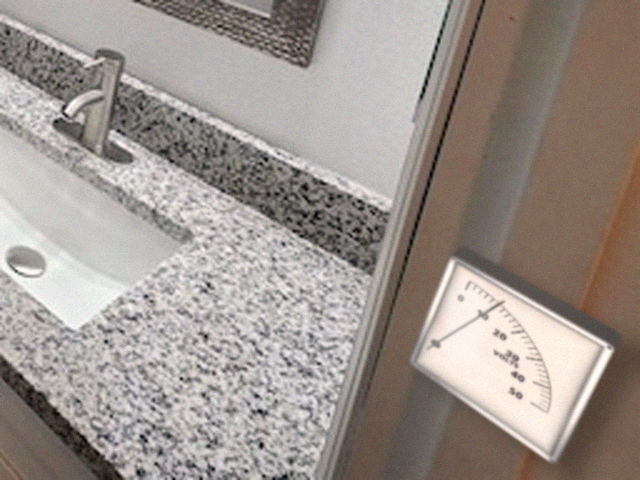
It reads 10
